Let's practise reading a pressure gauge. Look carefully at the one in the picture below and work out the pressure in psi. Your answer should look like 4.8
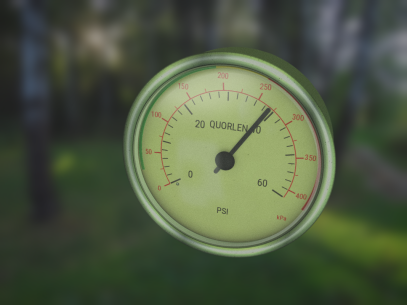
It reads 39
